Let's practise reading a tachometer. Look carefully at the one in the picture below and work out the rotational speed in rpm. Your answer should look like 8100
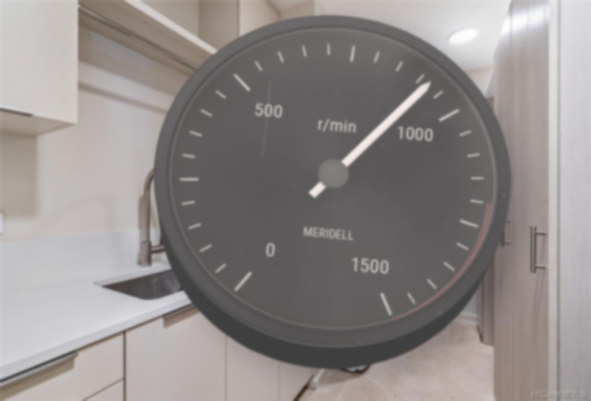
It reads 925
